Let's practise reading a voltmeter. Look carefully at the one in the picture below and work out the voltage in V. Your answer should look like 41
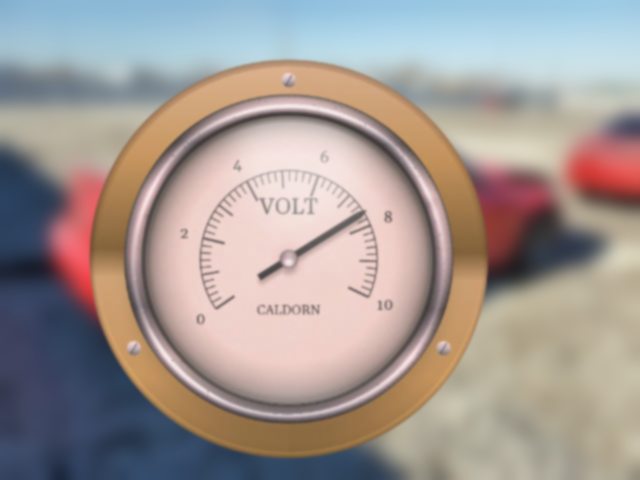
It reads 7.6
